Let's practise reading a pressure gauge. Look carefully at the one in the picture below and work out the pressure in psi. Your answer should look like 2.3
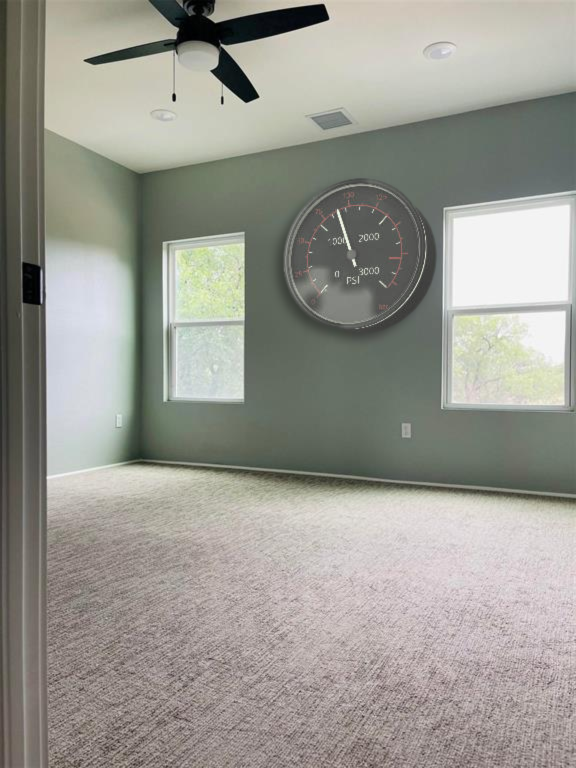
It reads 1300
